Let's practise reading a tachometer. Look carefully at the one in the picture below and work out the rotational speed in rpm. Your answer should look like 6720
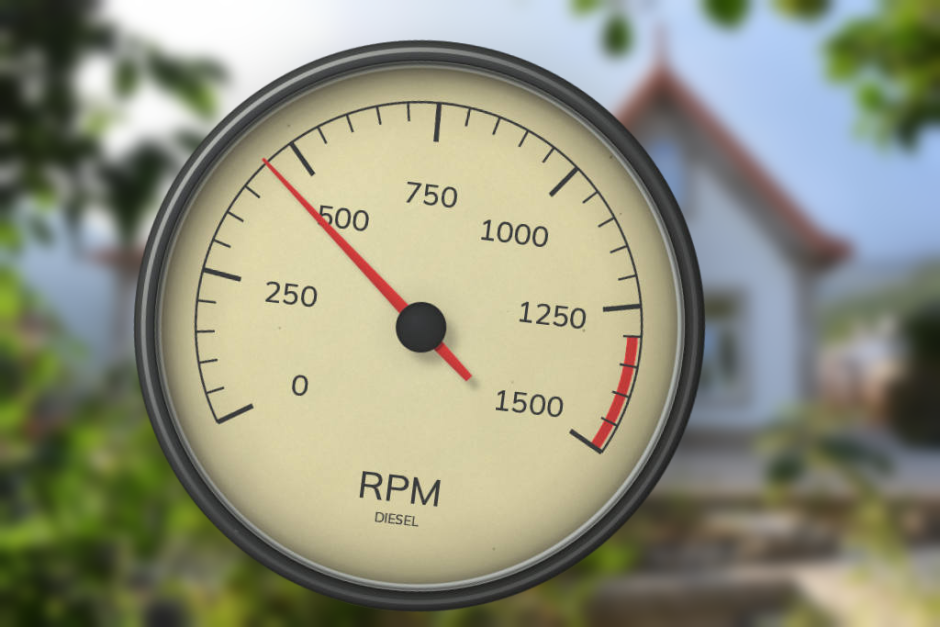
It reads 450
